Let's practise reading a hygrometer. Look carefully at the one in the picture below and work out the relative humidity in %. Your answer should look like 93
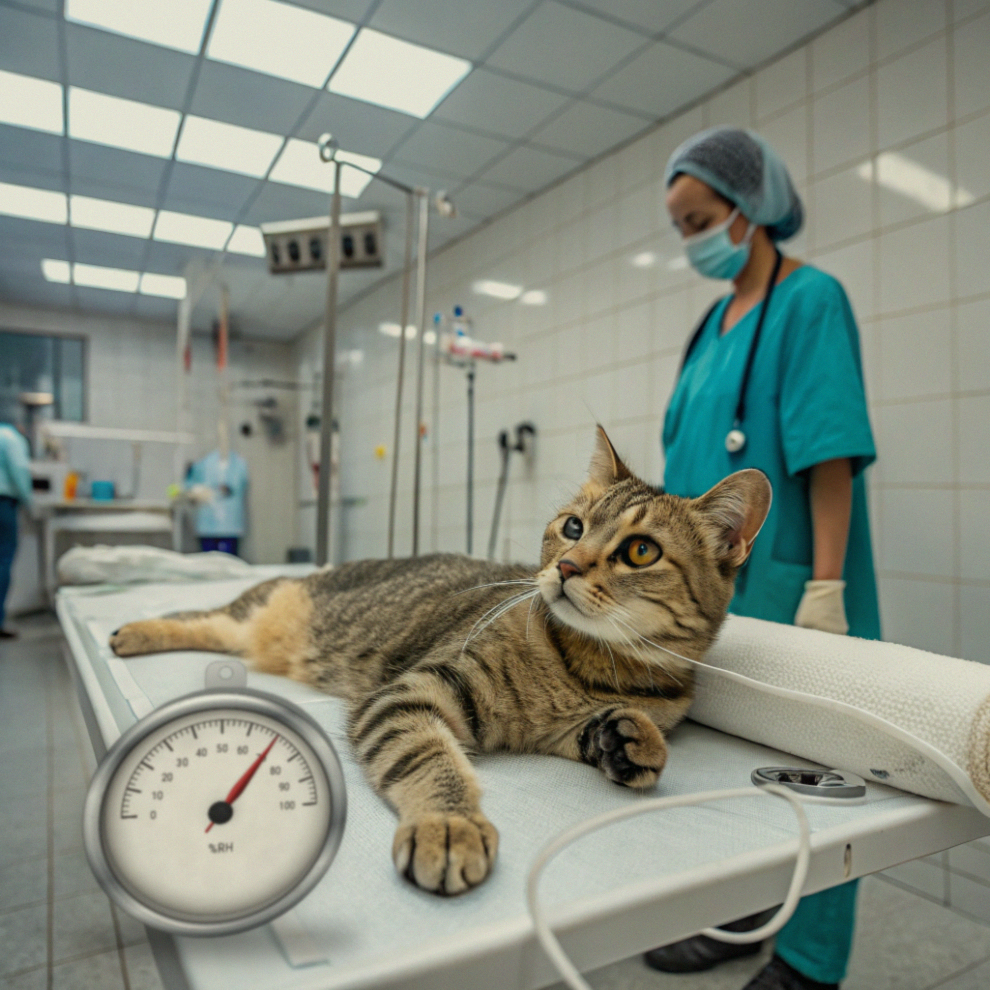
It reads 70
